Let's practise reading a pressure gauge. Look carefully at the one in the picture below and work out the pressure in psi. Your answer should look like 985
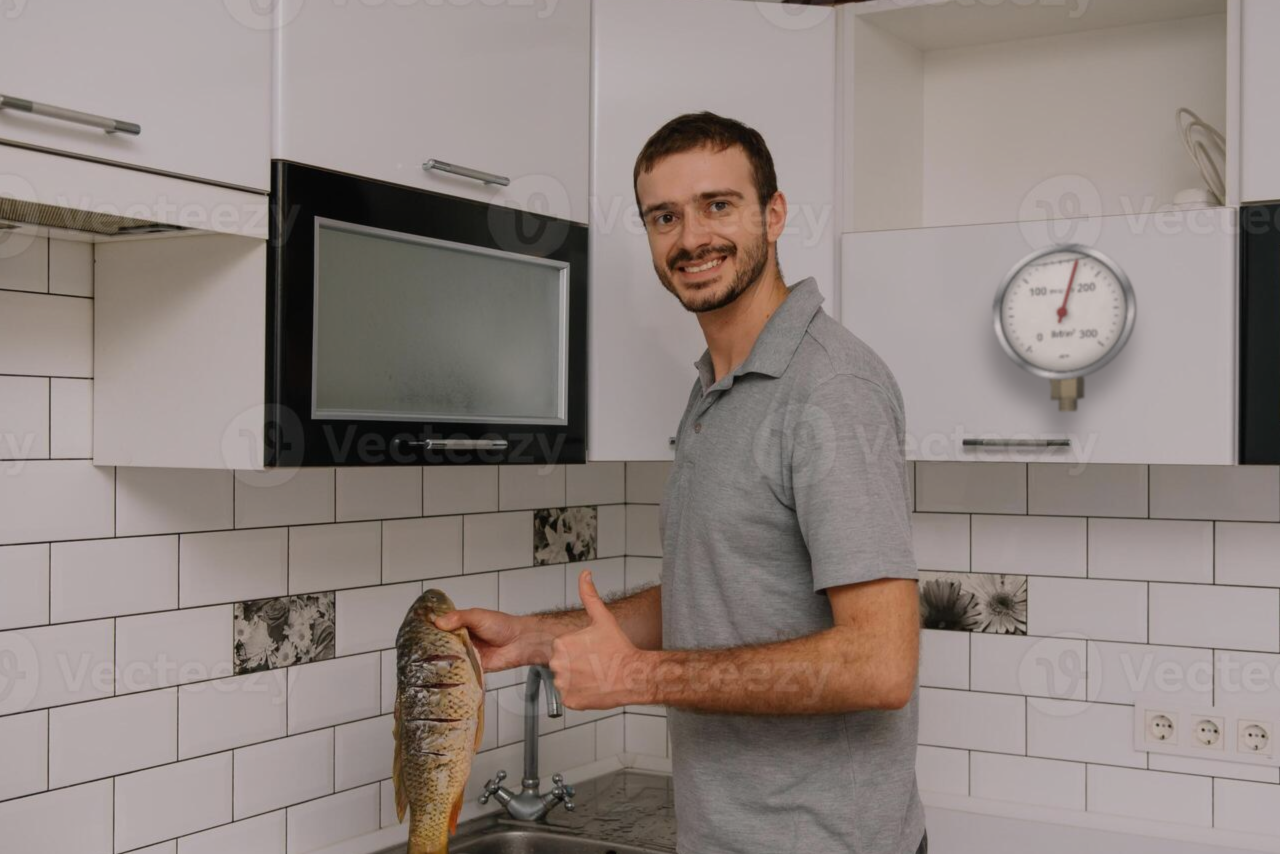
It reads 170
